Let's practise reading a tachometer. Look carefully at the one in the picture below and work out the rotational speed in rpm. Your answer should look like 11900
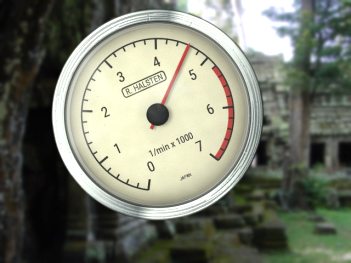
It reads 4600
